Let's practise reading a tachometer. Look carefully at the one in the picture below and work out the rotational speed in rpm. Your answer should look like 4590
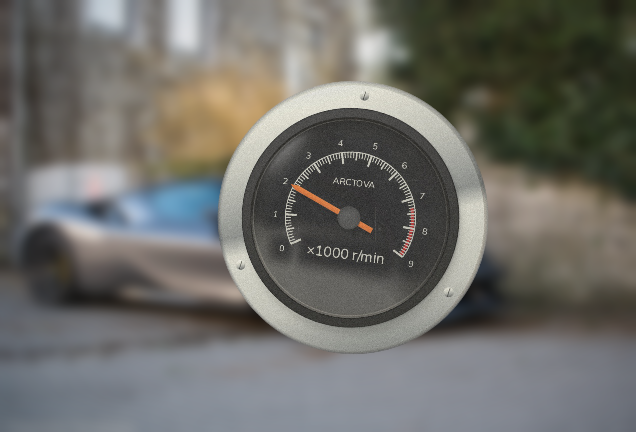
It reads 2000
